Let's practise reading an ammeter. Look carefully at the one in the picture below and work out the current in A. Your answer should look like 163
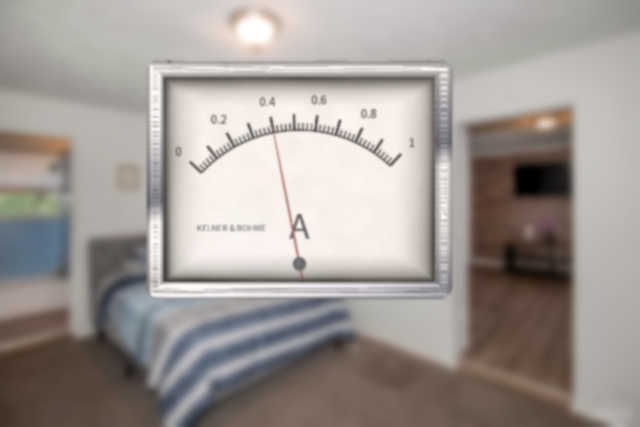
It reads 0.4
